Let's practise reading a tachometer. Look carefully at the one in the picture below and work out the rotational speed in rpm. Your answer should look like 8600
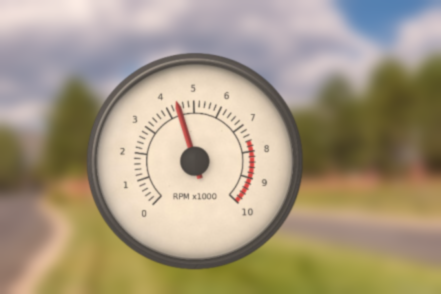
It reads 4400
